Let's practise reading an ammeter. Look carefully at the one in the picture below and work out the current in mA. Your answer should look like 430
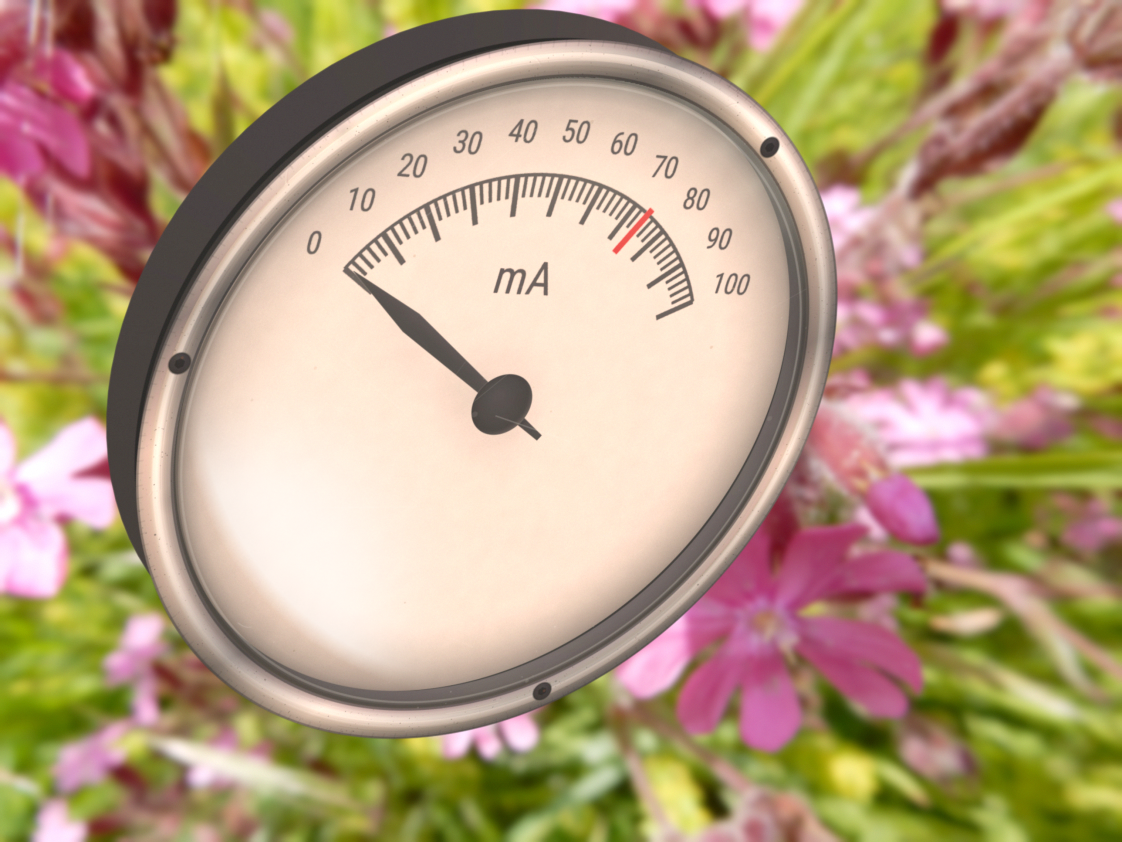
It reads 1
